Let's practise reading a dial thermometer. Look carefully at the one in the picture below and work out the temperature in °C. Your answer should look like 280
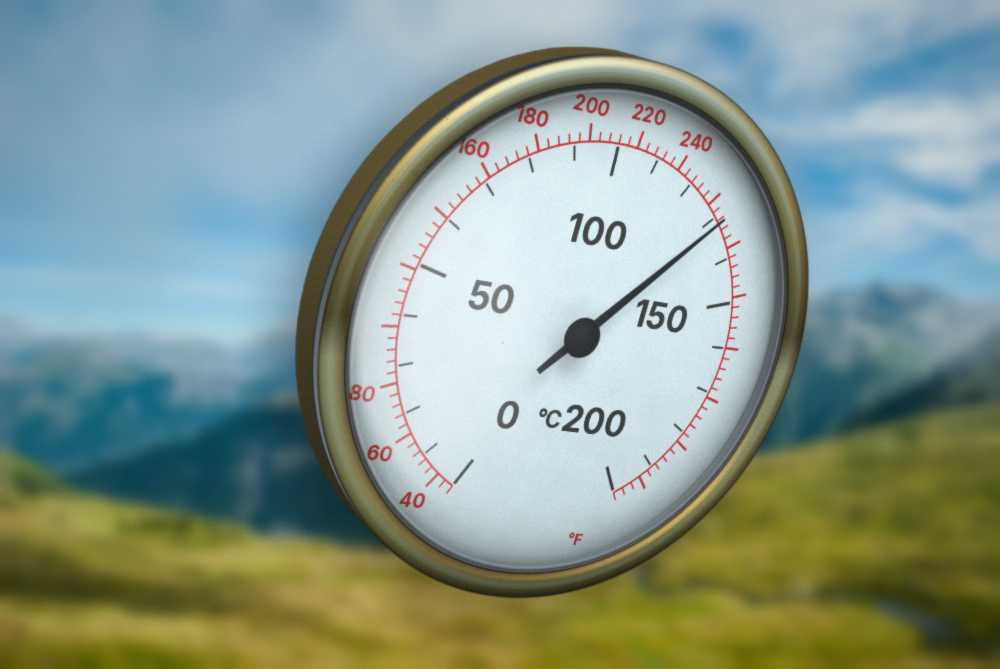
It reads 130
